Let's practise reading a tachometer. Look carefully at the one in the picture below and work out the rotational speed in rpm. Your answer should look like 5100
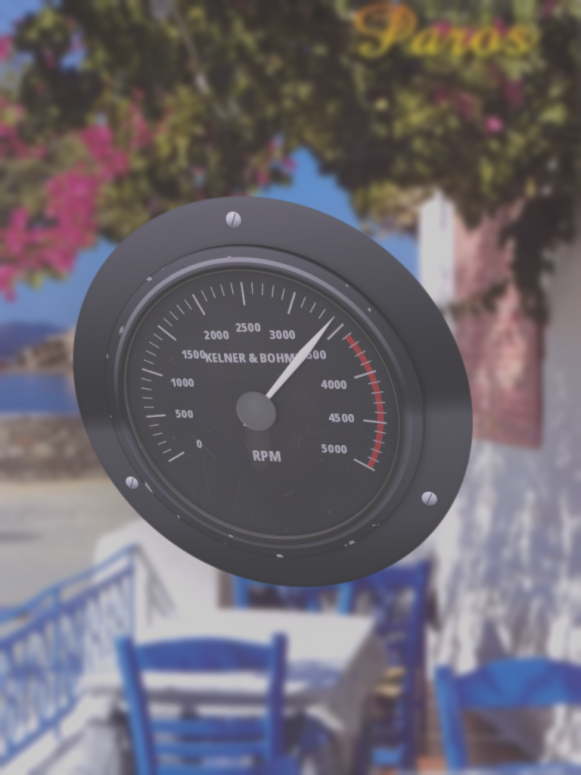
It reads 3400
